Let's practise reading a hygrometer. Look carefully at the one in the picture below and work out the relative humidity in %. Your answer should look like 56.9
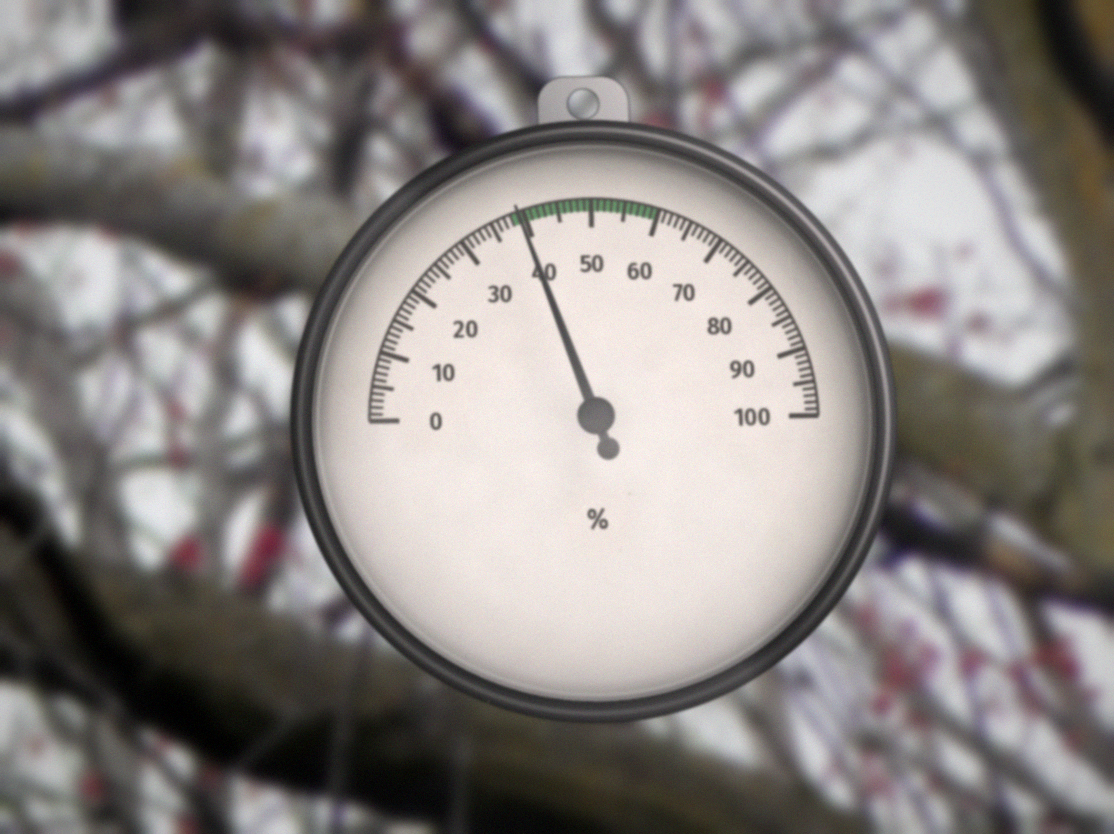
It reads 39
